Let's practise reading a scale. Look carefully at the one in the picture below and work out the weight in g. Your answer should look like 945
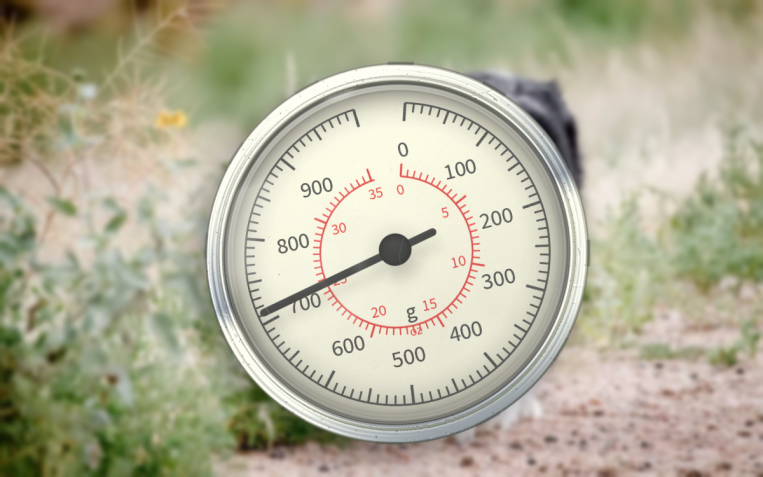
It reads 710
